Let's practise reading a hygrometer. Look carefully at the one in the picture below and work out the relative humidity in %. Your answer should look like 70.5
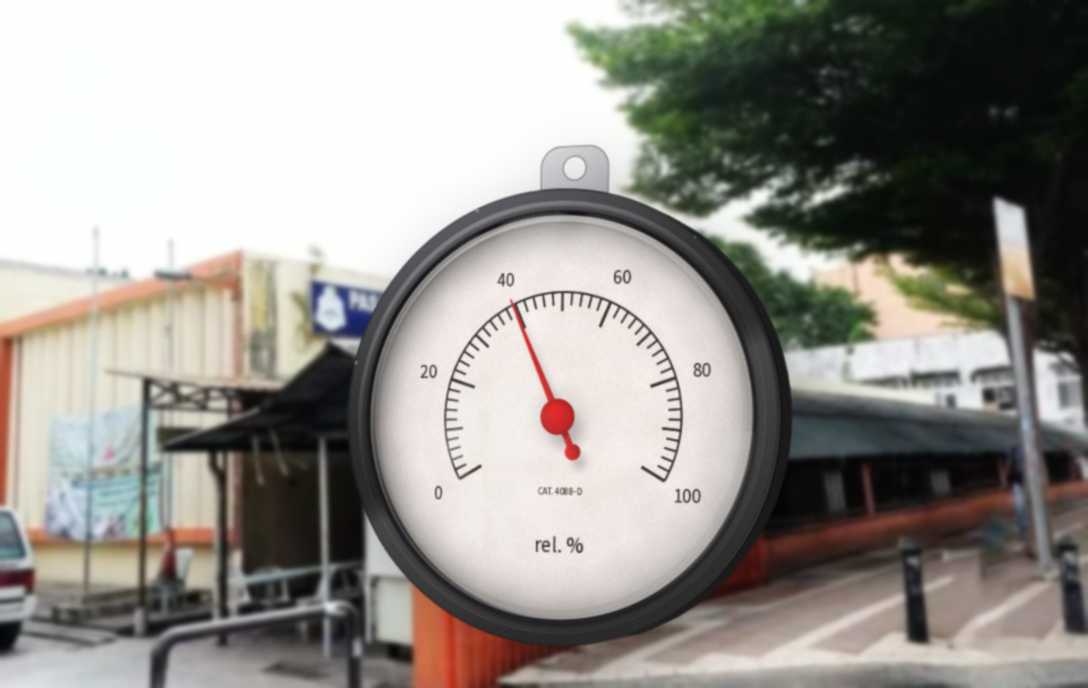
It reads 40
